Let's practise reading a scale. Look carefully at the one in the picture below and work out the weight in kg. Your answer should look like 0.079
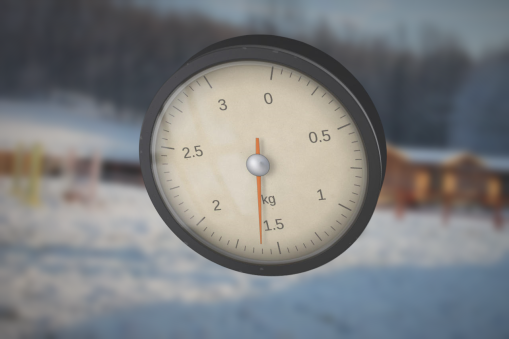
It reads 1.6
